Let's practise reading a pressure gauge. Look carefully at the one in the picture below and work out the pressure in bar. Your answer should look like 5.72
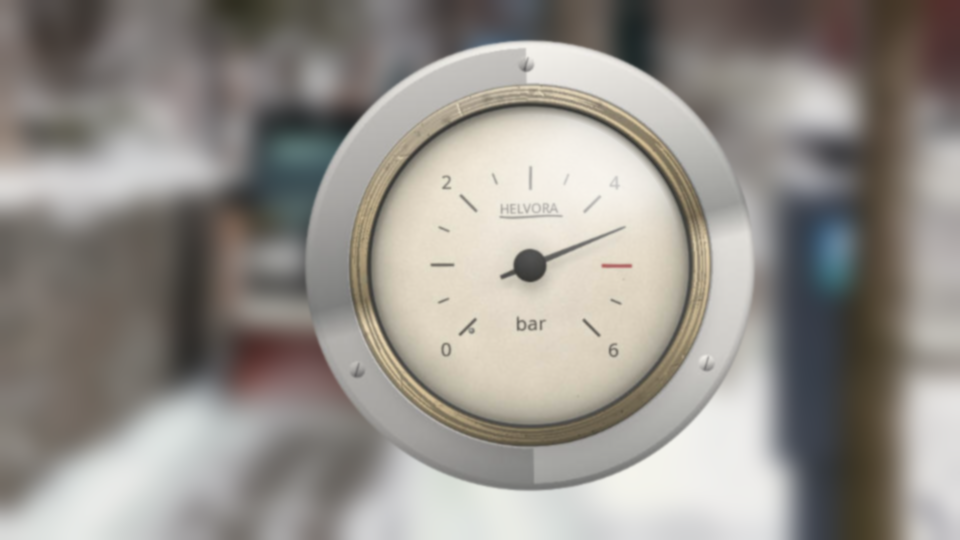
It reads 4.5
